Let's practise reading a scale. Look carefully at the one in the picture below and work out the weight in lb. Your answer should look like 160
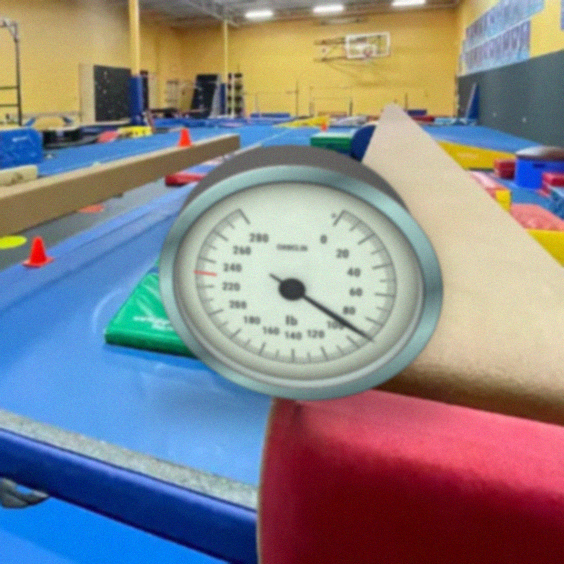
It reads 90
